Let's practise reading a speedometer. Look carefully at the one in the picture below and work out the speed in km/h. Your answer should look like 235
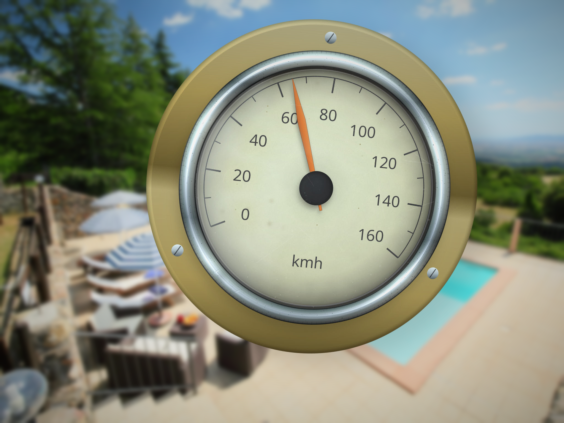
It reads 65
